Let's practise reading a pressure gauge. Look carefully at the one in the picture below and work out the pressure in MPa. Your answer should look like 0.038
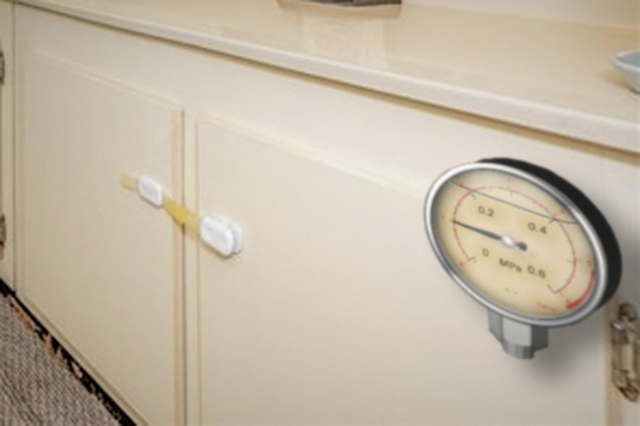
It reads 0.1
